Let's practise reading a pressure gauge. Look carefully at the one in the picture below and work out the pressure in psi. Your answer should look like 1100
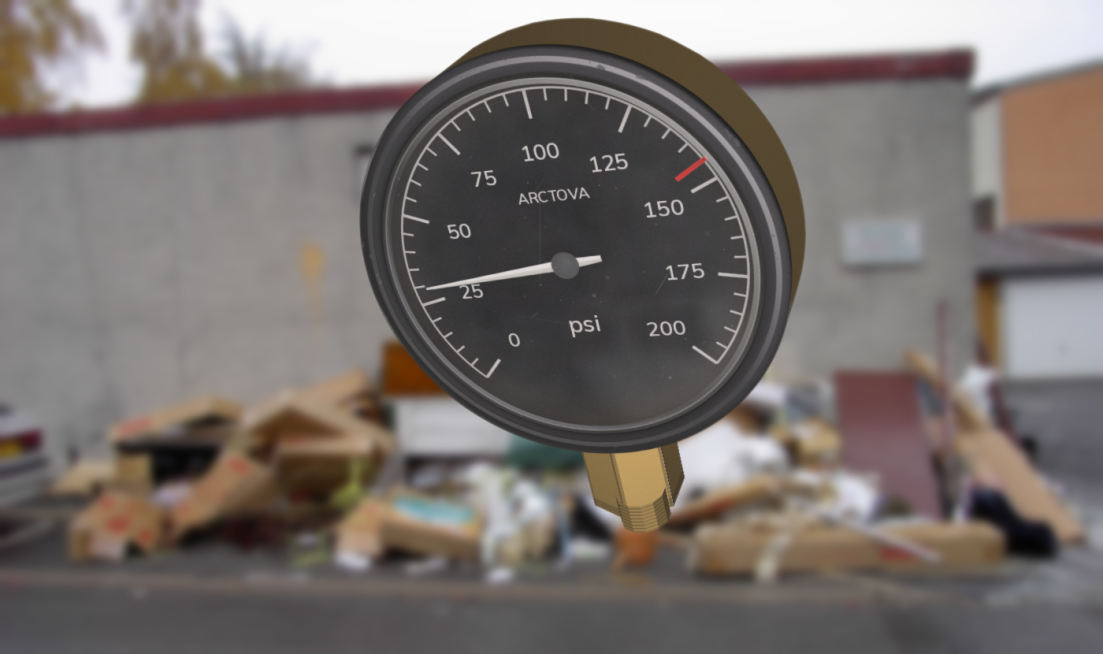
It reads 30
